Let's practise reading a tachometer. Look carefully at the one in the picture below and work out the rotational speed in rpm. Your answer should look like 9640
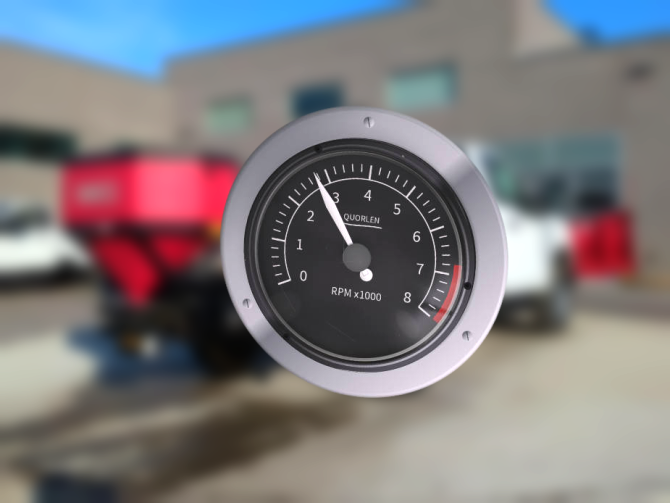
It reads 2800
